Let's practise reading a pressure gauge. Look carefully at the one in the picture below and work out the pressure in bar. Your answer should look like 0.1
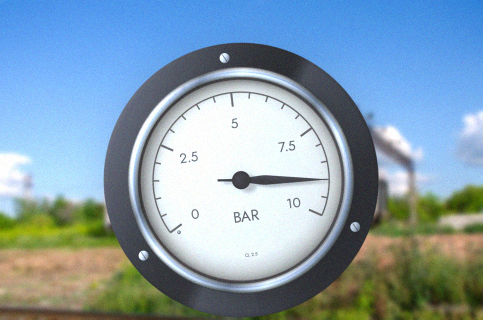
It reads 9
